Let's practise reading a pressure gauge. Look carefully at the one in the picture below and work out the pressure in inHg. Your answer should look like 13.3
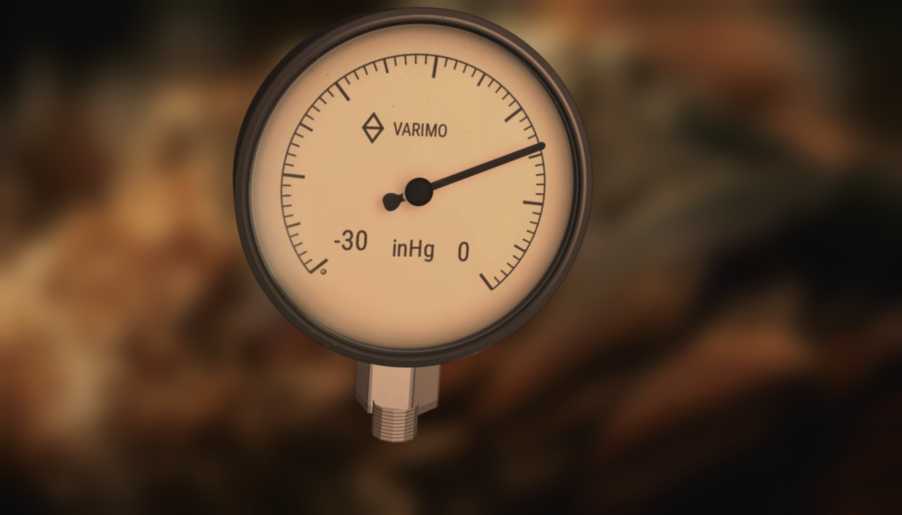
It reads -8
